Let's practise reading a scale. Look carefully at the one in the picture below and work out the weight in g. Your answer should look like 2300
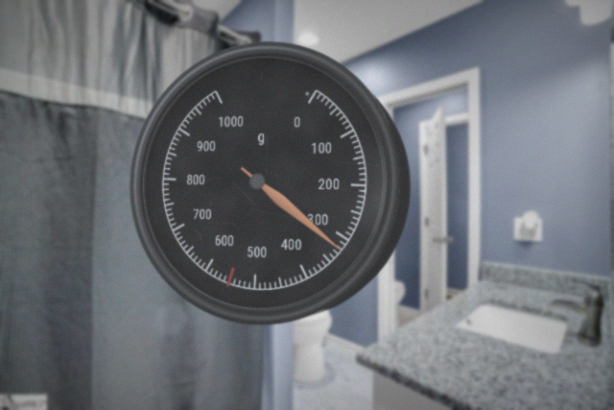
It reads 320
